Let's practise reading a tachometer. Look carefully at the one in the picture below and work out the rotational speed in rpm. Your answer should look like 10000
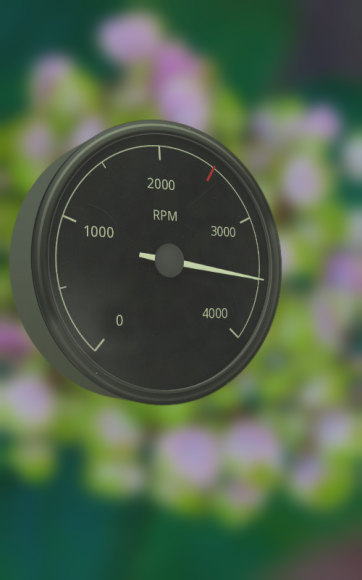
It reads 3500
